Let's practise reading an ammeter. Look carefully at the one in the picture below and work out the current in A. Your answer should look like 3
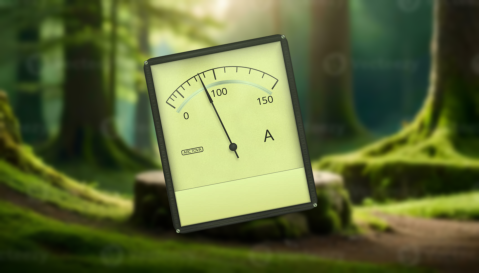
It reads 85
